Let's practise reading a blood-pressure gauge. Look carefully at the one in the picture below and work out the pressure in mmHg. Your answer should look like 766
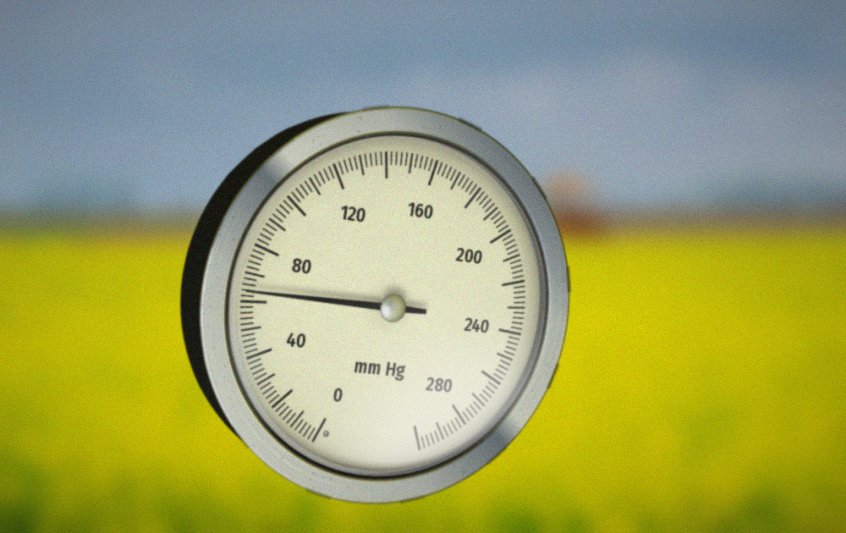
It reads 64
